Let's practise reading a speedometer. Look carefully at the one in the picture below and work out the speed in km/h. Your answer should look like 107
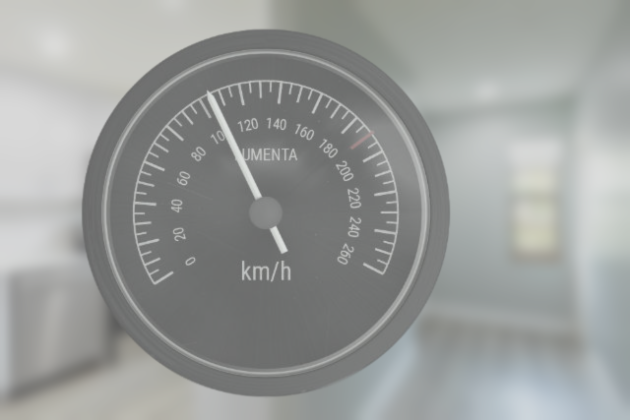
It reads 105
